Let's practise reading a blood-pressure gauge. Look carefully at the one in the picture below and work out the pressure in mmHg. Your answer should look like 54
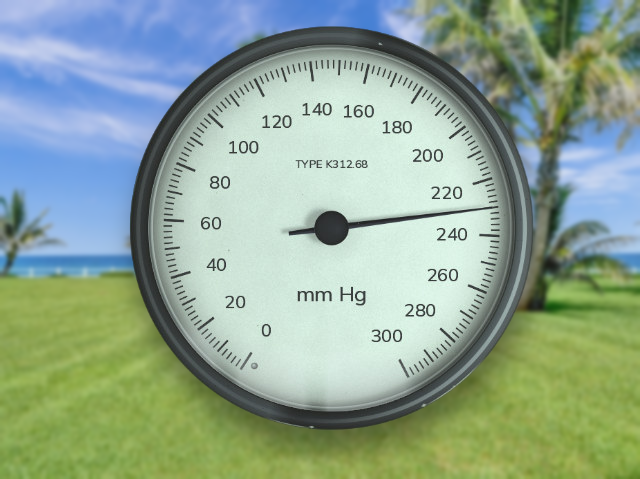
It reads 230
